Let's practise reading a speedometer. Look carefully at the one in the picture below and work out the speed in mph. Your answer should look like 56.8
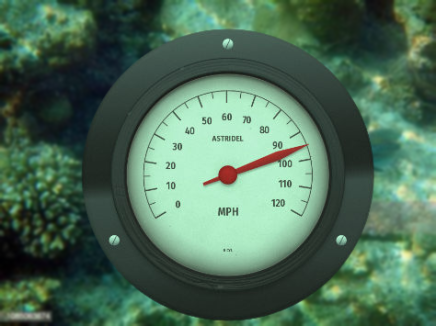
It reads 95
